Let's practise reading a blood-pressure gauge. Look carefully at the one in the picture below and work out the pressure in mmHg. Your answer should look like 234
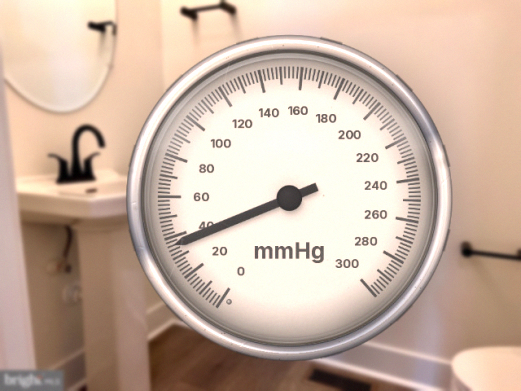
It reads 36
